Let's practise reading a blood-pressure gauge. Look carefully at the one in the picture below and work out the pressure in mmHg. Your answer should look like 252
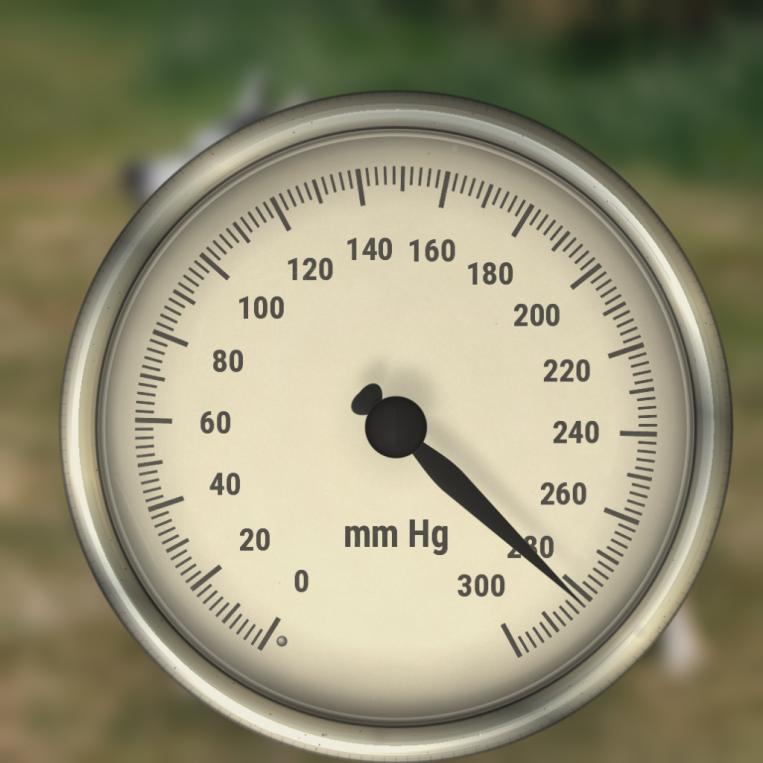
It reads 282
